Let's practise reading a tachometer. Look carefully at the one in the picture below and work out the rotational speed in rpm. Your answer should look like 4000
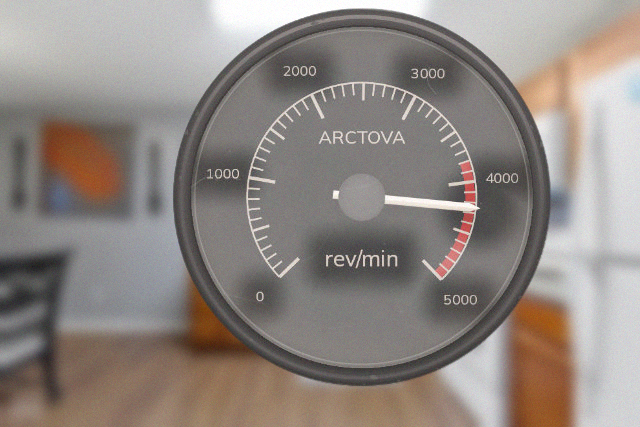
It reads 4250
